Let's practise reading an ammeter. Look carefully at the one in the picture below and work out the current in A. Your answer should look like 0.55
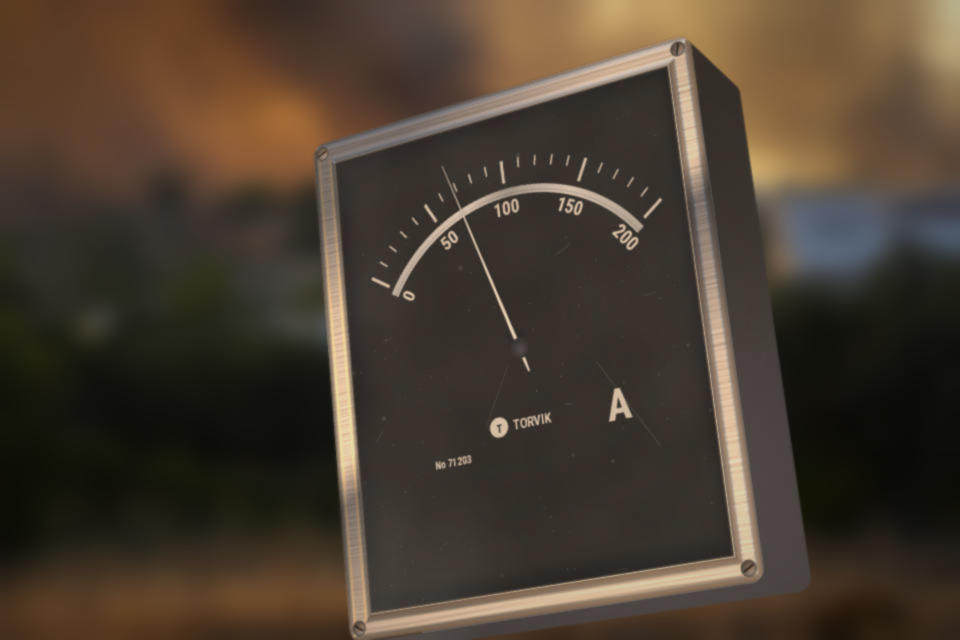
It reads 70
